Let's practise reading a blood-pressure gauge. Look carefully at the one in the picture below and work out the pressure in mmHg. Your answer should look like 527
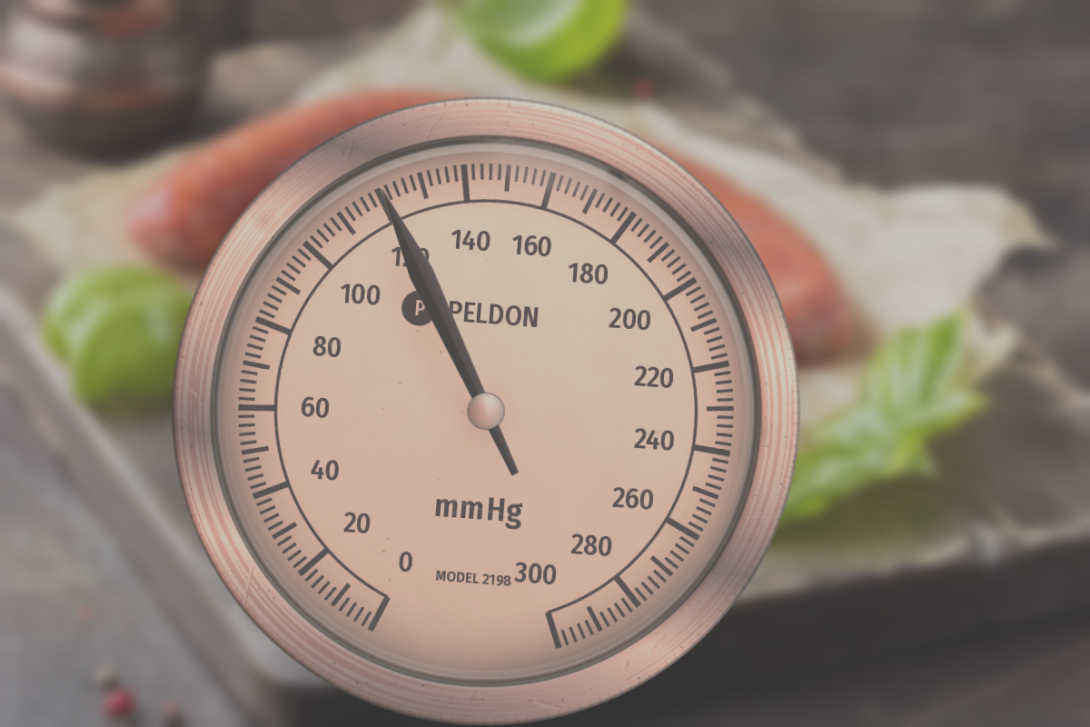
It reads 121
